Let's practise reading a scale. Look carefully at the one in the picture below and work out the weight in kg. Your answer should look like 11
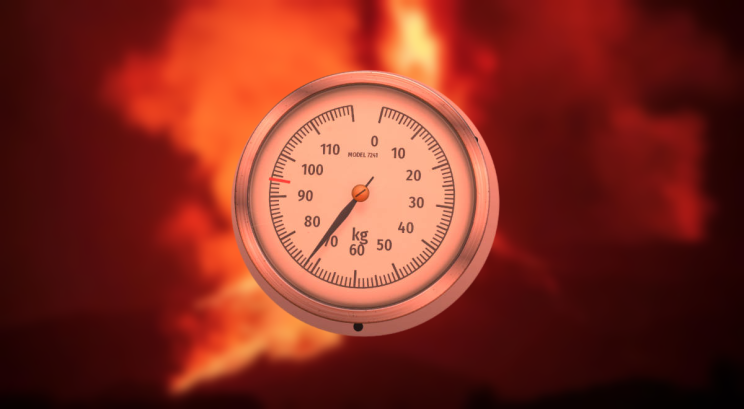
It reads 72
